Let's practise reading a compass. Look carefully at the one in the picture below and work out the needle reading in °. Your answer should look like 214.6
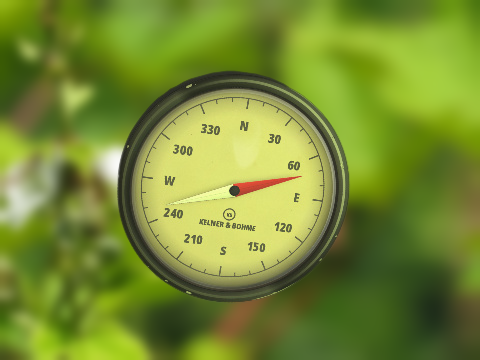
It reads 70
